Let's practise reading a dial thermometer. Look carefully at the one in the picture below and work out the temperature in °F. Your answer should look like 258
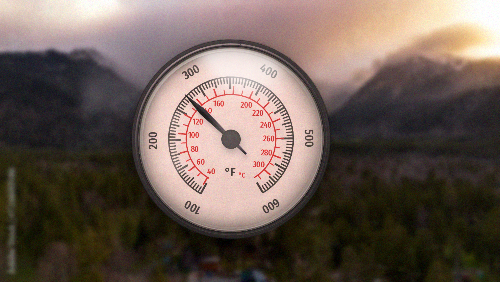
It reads 275
